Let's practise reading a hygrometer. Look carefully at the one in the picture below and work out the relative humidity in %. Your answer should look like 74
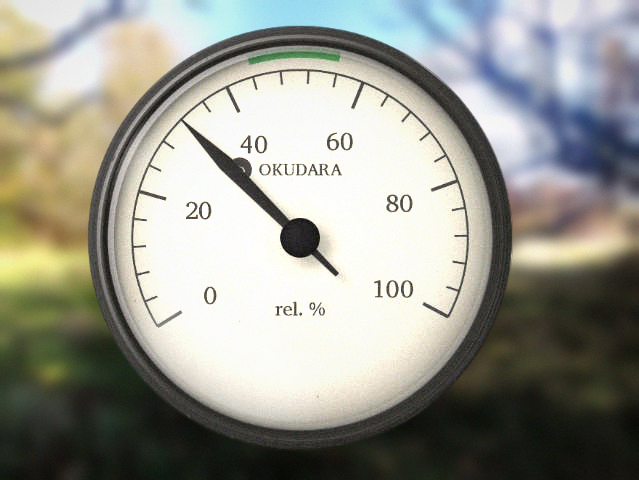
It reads 32
